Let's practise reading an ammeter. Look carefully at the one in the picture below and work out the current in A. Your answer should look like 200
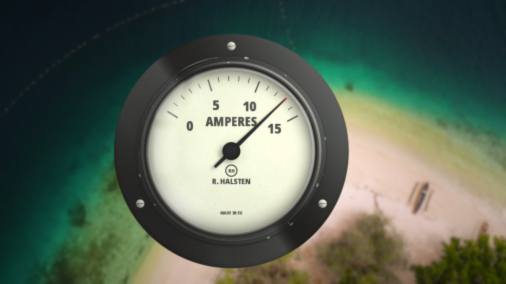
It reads 13
